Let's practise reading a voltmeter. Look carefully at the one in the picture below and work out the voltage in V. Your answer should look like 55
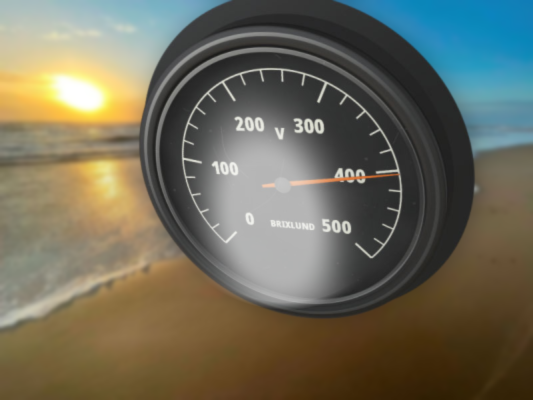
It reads 400
